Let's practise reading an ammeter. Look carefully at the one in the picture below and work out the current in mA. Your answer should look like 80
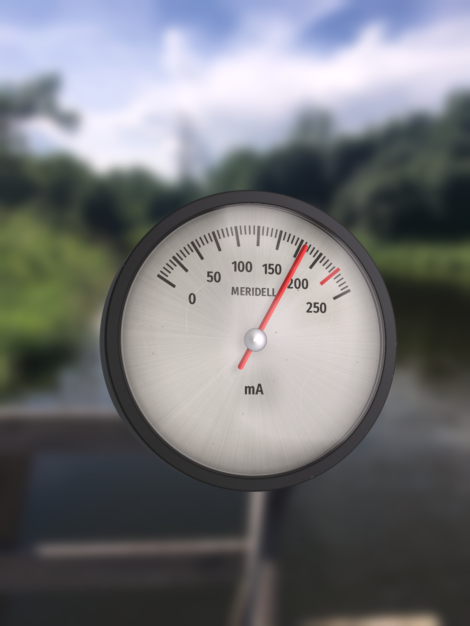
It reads 180
